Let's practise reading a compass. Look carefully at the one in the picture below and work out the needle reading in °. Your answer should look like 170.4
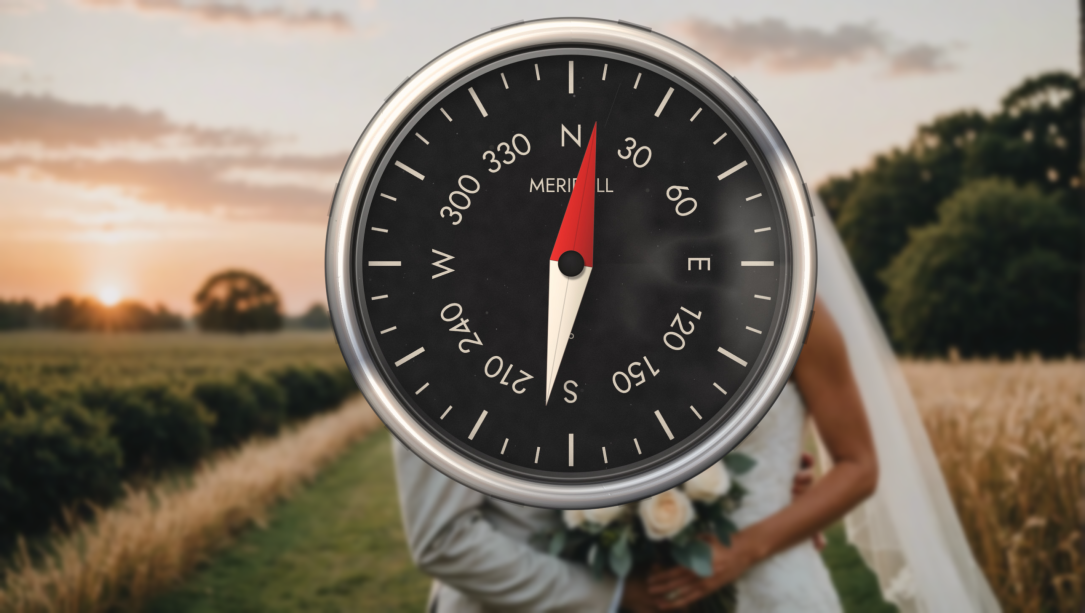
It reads 10
